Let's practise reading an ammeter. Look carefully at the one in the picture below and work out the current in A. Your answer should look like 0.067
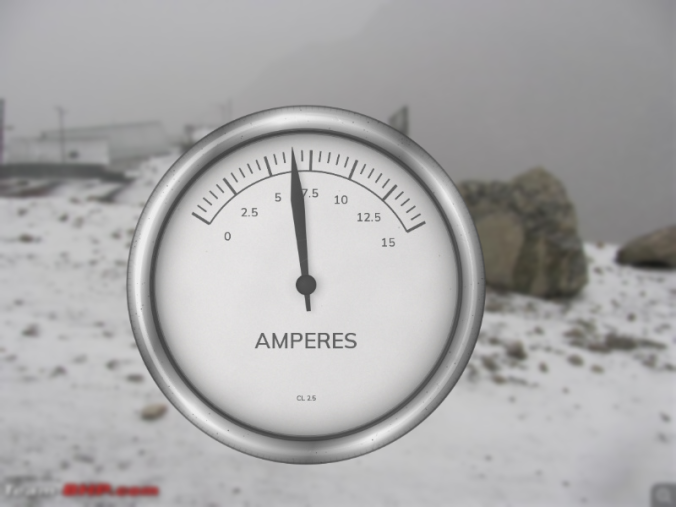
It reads 6.5
